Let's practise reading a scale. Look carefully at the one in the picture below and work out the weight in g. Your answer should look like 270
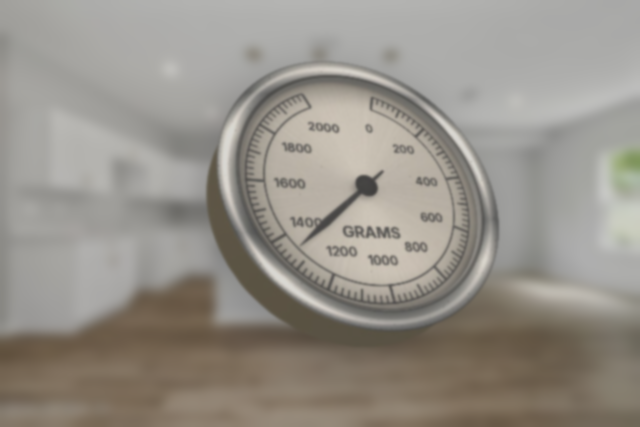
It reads 1340
